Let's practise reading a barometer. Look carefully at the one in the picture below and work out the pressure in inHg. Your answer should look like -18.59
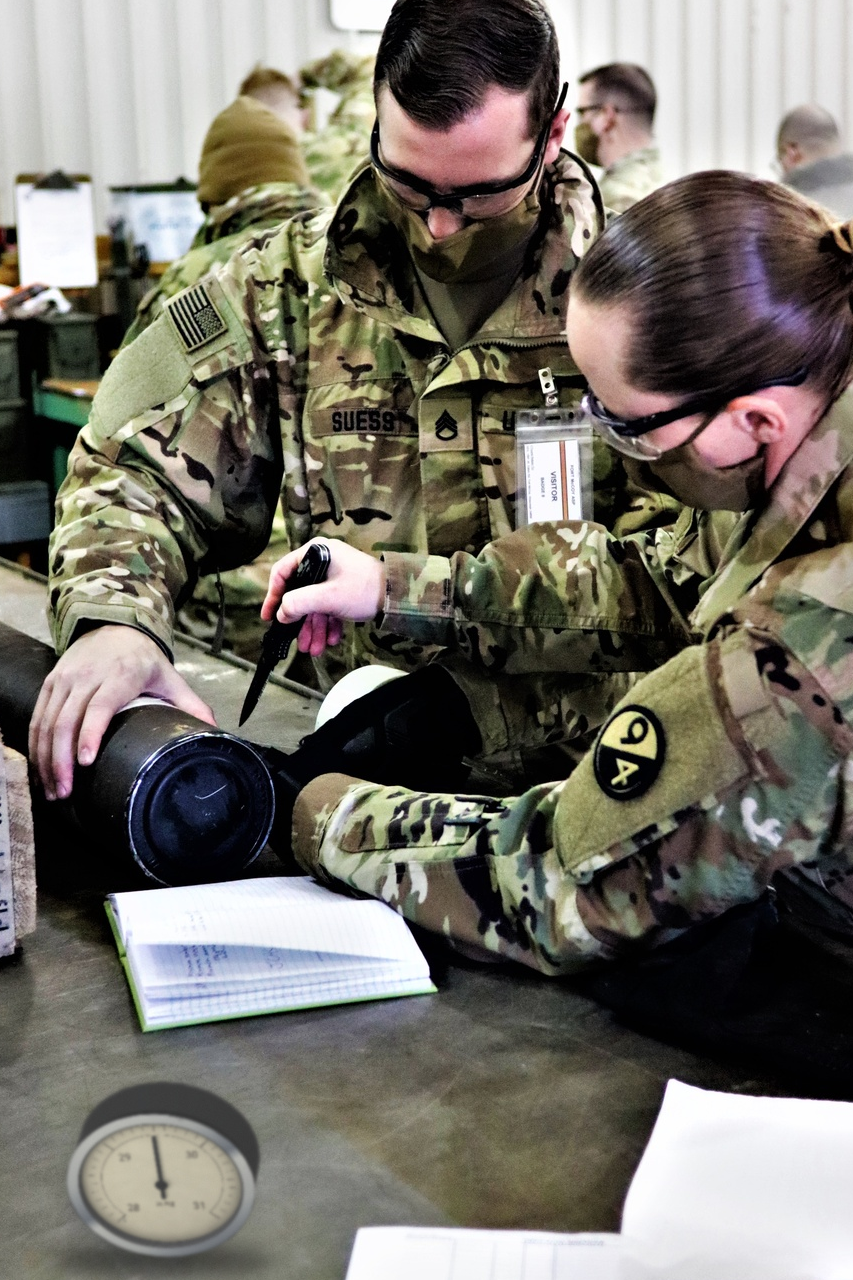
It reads 29.5
